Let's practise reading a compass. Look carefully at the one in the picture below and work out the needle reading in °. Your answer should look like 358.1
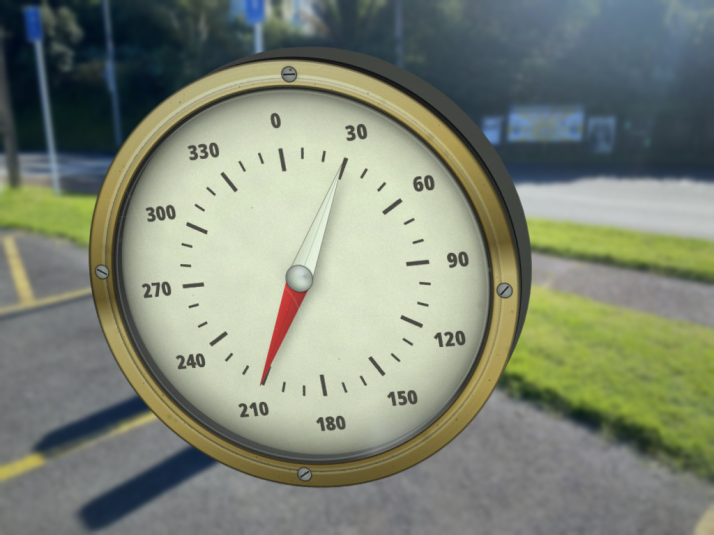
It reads 210
